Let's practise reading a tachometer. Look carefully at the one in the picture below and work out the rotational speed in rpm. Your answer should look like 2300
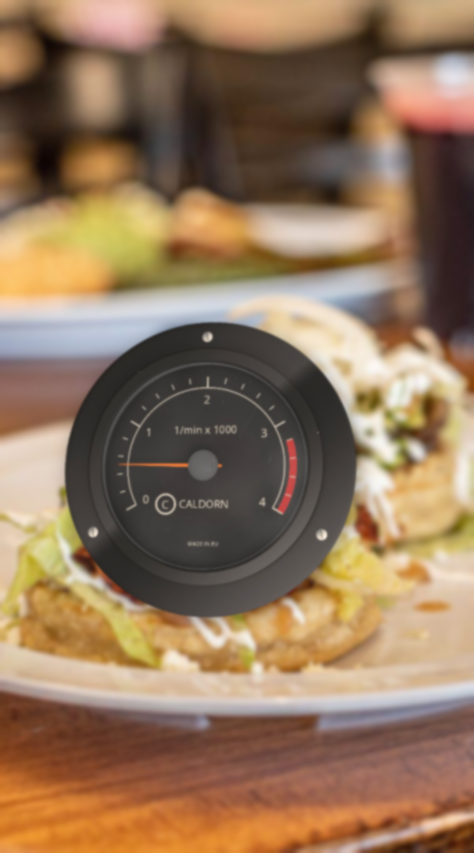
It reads 500
